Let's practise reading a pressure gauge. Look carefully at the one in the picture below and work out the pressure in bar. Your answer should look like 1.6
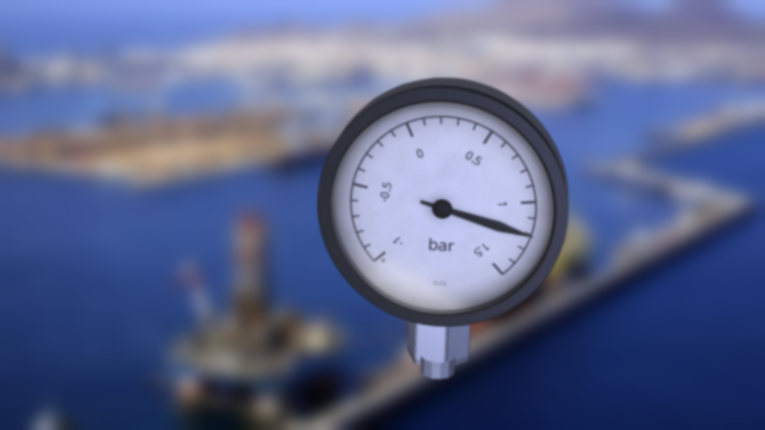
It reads 1.2
